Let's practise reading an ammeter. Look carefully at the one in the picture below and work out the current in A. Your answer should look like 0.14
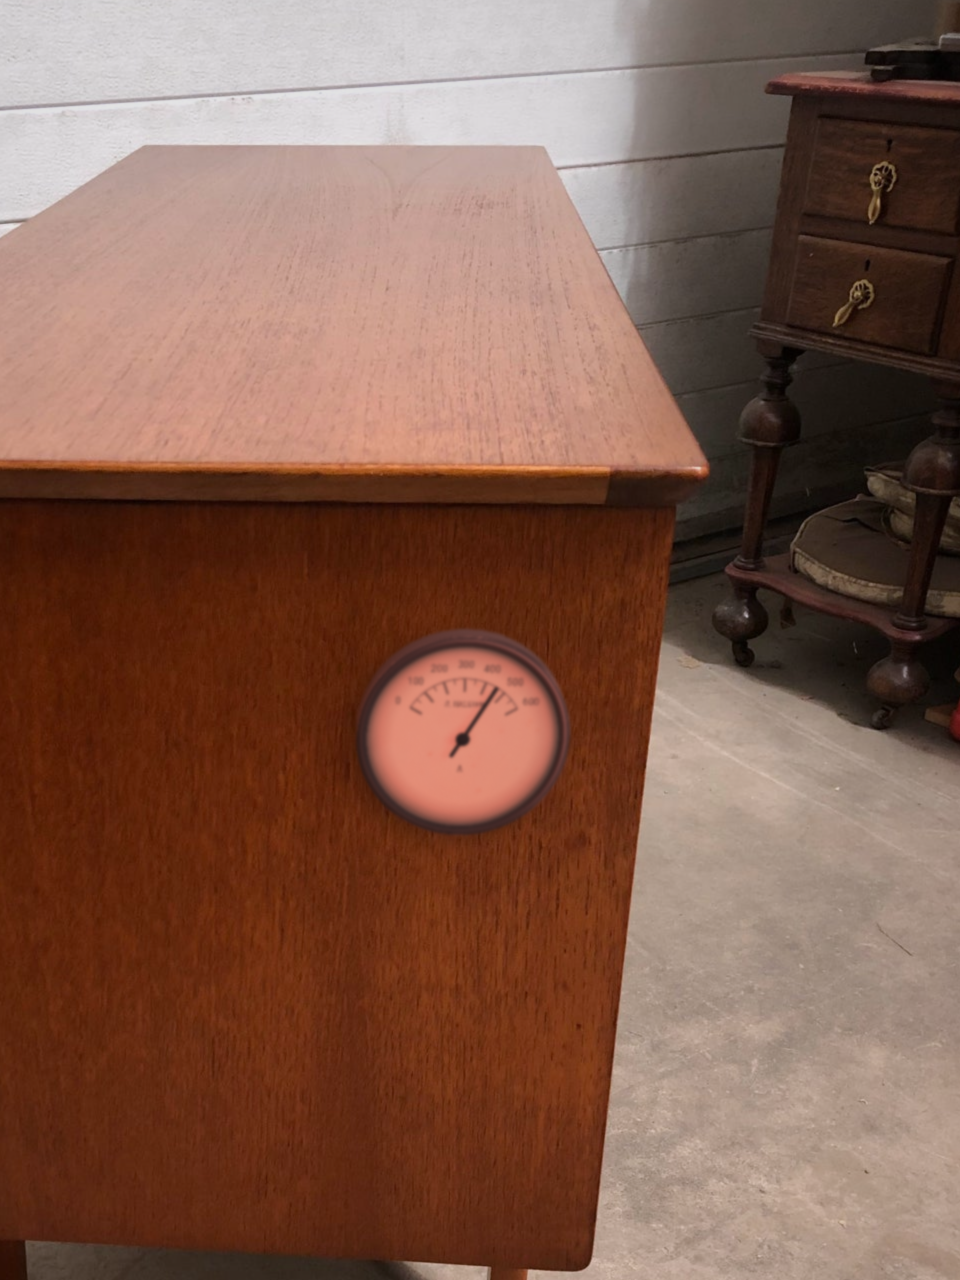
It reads 450
